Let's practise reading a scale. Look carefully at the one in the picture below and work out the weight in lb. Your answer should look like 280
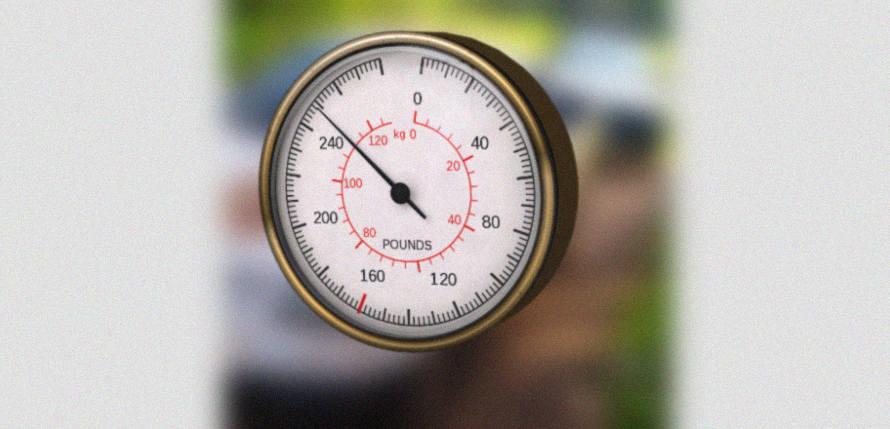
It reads 250
